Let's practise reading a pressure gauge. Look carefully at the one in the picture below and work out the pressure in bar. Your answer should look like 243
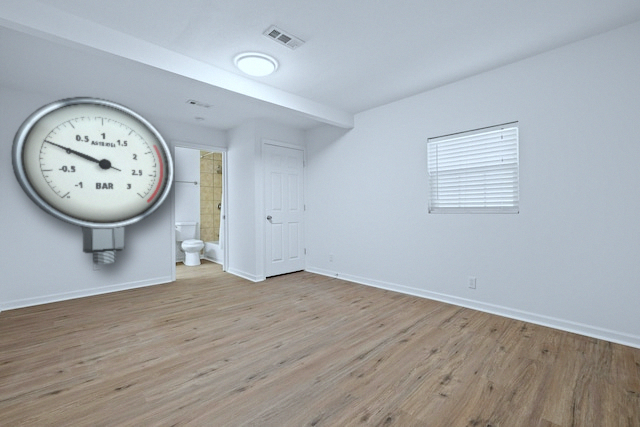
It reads 0
